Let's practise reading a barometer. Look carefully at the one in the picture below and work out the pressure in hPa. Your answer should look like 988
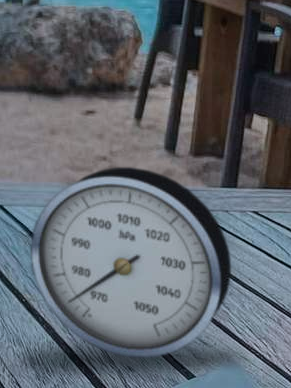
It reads 974
